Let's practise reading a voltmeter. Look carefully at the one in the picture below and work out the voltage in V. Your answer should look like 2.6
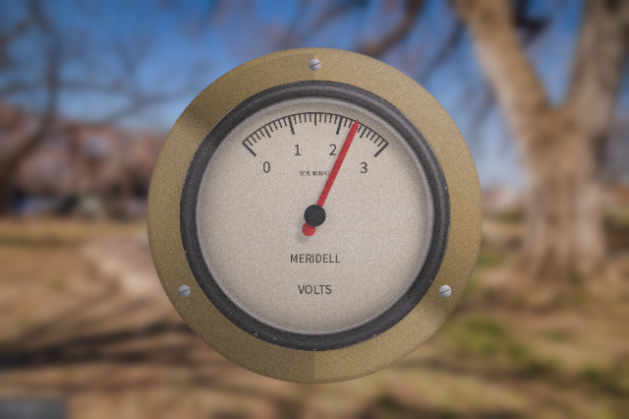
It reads 2.3
